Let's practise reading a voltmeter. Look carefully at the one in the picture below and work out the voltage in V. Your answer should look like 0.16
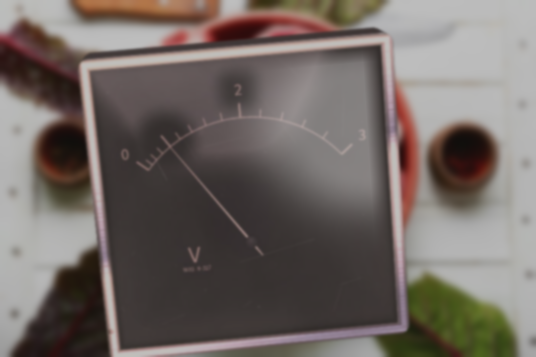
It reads 1
